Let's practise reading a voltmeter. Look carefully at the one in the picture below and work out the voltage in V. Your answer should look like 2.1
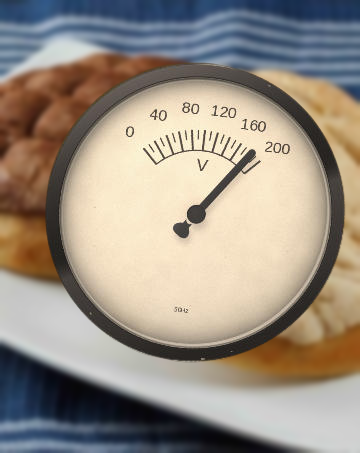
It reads 180
